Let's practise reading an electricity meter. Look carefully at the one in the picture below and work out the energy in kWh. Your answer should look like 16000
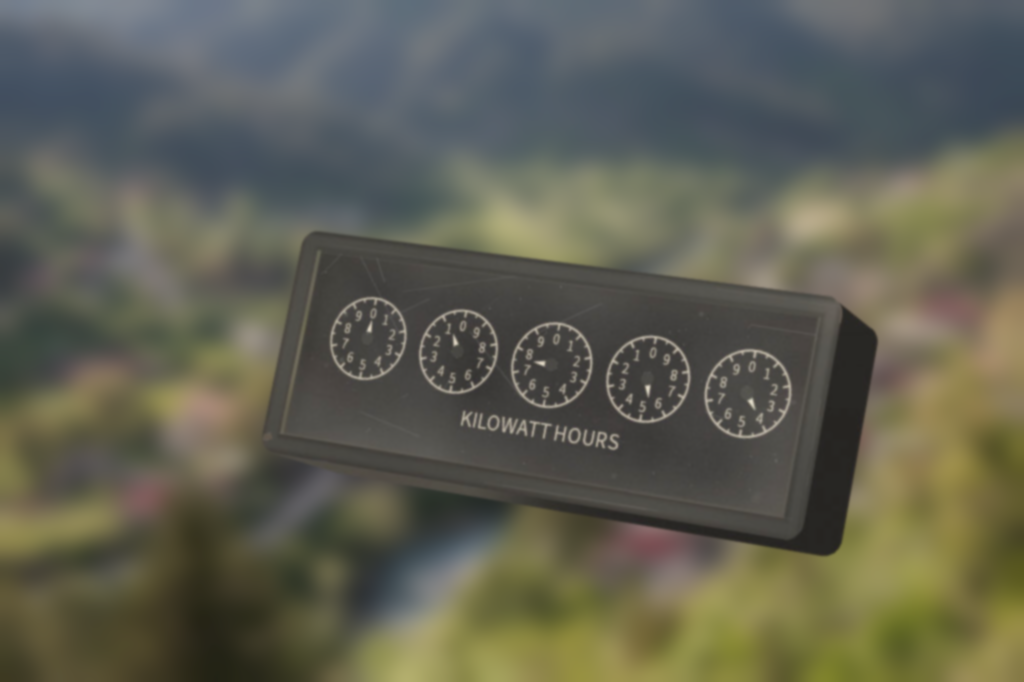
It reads 754
